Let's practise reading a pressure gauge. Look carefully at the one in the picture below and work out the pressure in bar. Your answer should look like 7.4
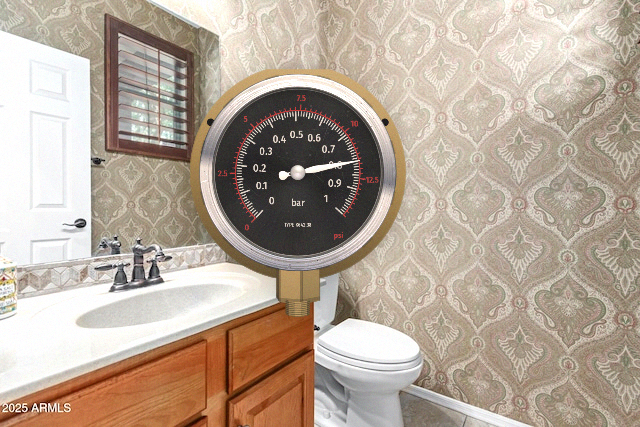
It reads 0.8
